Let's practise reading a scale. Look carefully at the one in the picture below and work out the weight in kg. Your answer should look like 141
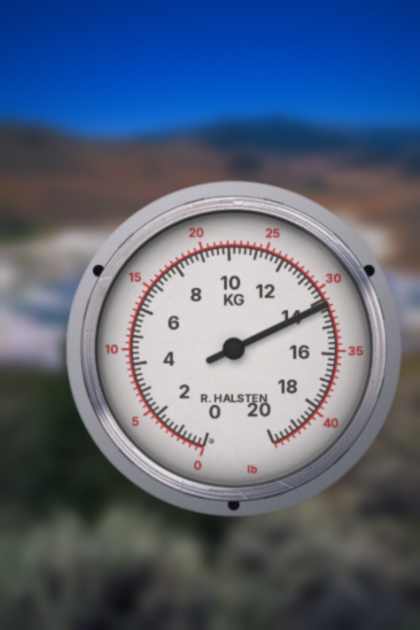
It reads 14.2
